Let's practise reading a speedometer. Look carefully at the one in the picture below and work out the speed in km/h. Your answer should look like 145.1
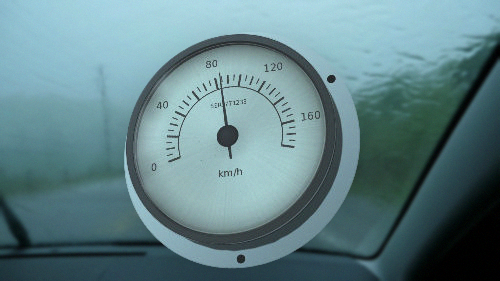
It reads 85
